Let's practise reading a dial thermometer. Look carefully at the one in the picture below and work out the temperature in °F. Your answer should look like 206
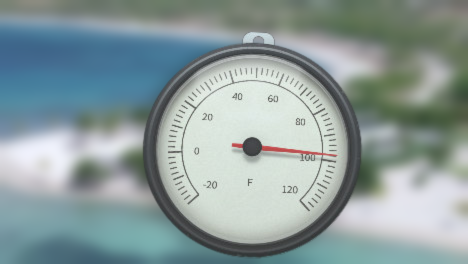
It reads 98
